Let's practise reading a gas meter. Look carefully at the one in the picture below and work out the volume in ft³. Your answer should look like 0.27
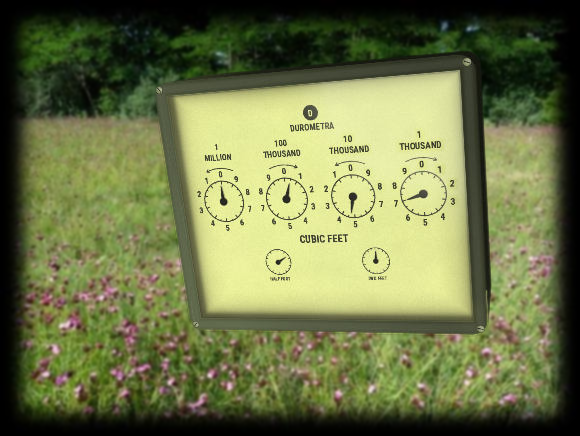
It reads 4700
